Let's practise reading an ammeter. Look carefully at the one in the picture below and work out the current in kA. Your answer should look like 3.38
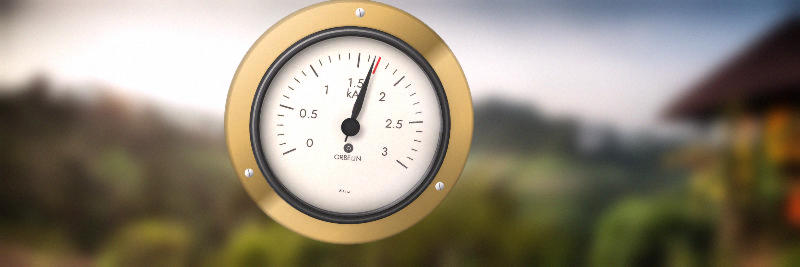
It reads 1.65
